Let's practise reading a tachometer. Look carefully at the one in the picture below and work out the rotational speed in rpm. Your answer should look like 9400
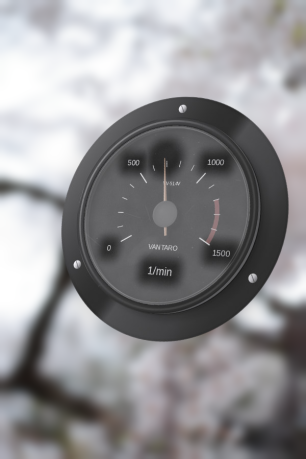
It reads 700
